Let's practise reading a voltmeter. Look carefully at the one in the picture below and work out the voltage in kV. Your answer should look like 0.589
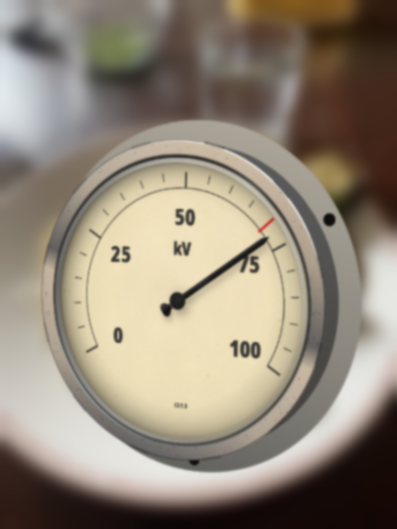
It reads 72.5
